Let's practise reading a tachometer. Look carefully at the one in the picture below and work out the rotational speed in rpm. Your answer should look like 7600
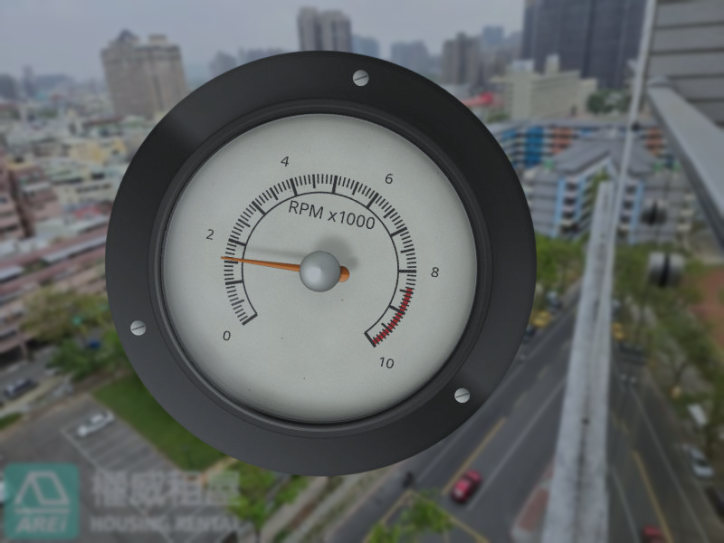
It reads 1600
